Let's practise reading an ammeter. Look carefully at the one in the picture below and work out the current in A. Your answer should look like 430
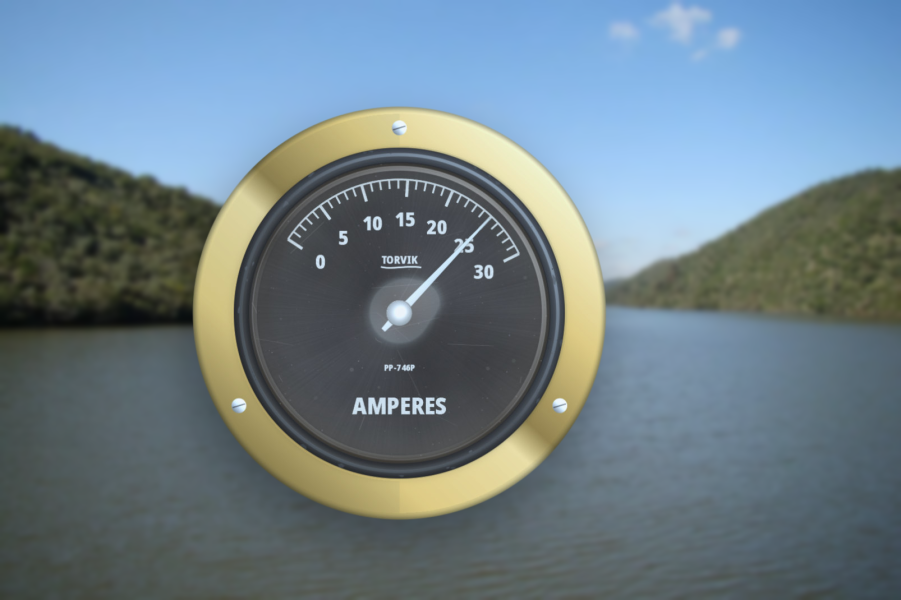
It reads 25
